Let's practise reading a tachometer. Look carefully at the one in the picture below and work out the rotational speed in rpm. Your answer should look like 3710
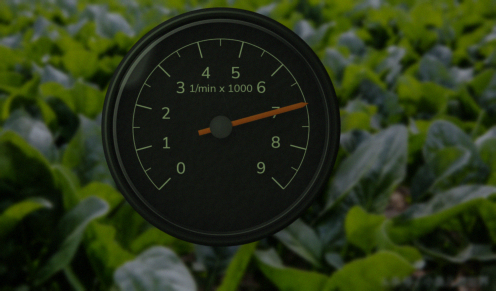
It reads 7000
